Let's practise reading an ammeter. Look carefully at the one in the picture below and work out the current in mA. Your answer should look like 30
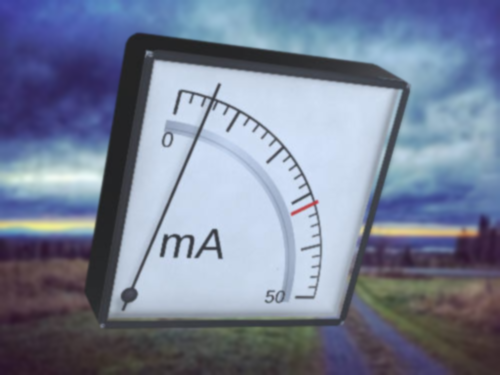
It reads 5
